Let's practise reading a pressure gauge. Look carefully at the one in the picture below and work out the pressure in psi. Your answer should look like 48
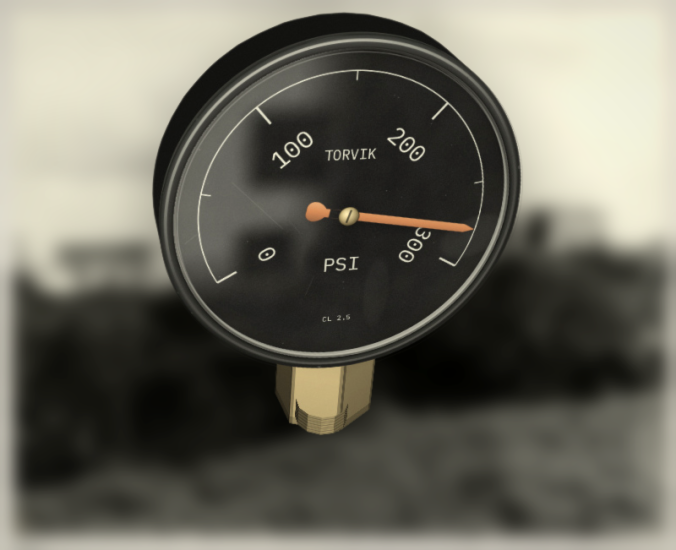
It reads 275
